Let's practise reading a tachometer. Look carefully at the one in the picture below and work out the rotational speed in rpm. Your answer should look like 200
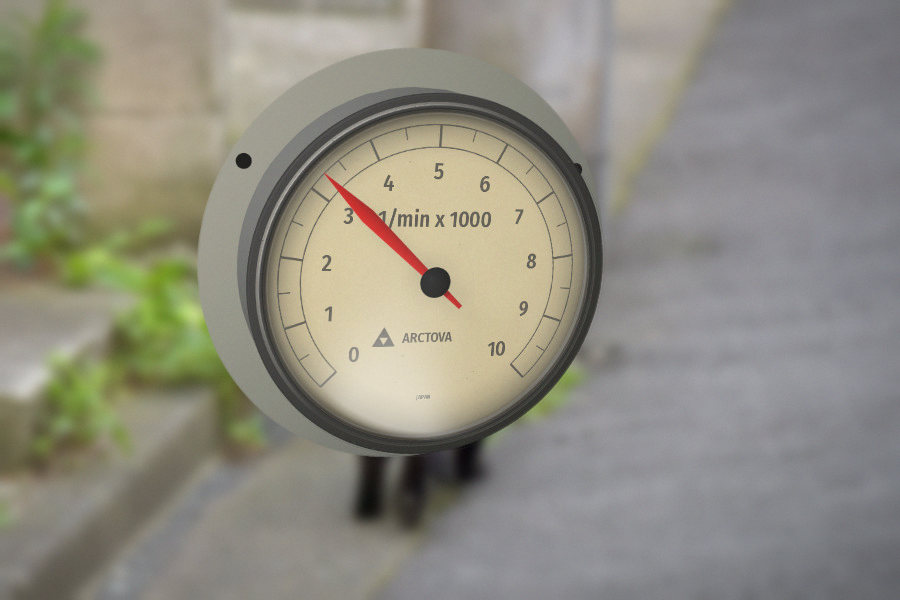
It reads 3250
